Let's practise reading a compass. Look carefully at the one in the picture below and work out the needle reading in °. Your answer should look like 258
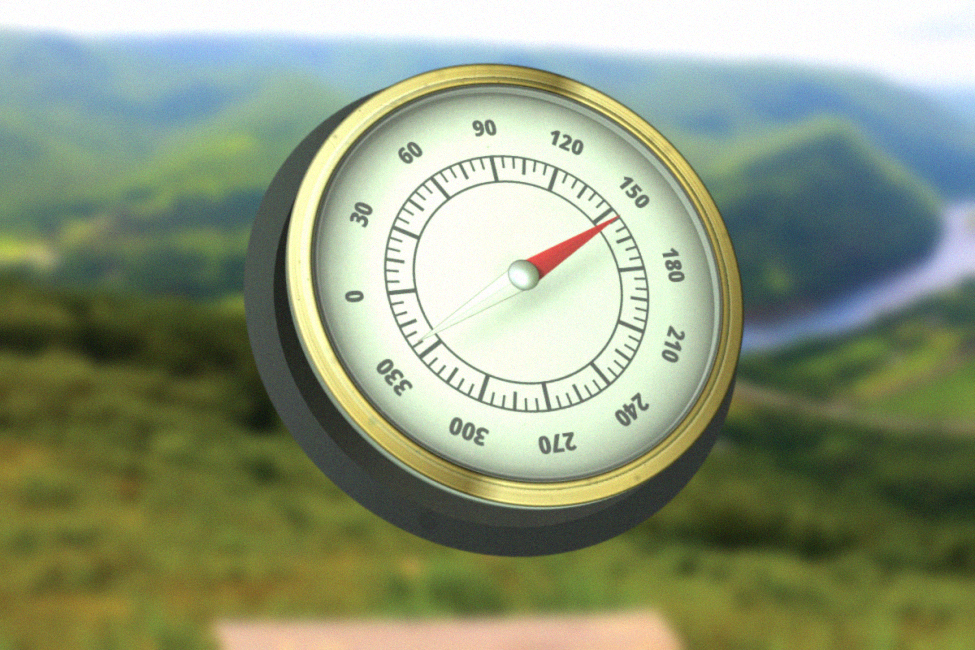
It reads 155
